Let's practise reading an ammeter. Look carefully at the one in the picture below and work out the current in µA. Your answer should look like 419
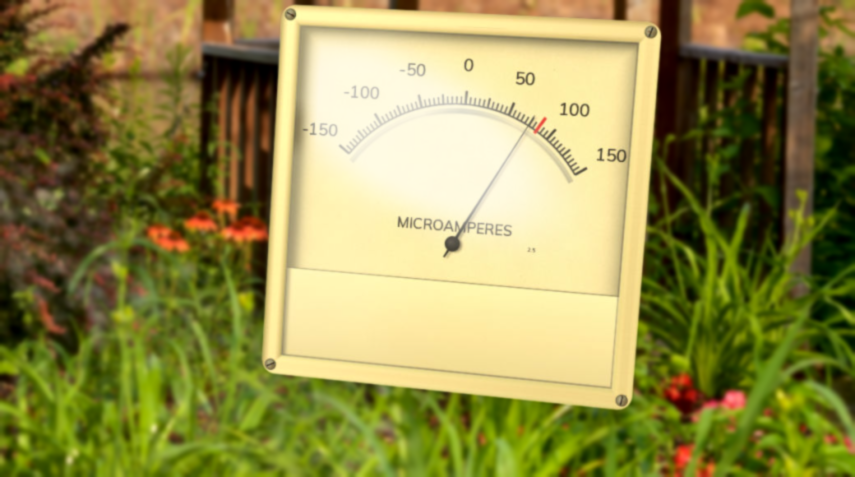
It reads 75
